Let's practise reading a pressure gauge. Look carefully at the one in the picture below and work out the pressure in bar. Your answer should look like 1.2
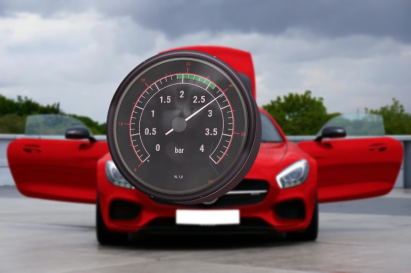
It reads 2.8
